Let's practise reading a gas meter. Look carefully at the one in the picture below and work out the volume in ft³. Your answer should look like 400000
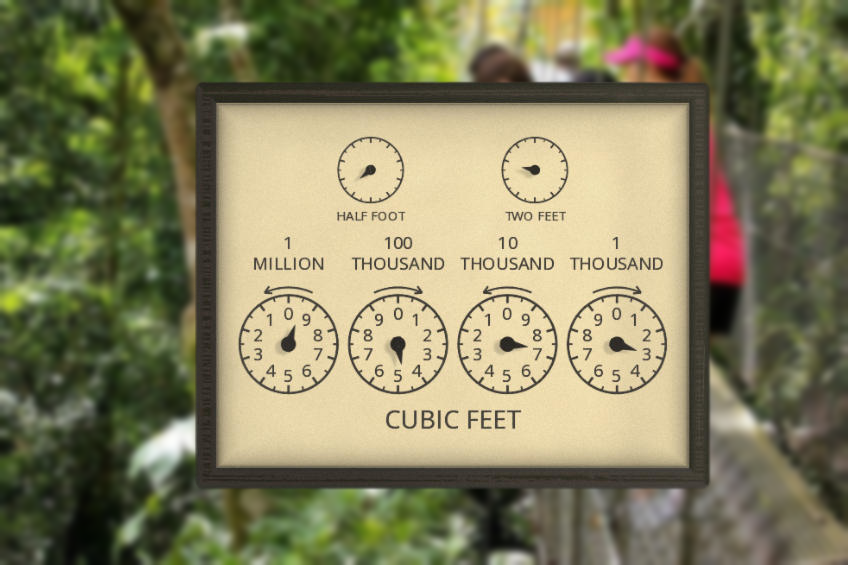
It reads 947300
